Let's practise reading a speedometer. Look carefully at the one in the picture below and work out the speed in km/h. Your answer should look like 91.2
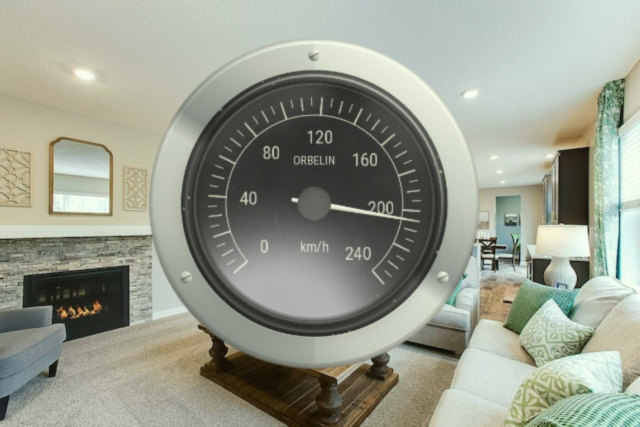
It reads 205
